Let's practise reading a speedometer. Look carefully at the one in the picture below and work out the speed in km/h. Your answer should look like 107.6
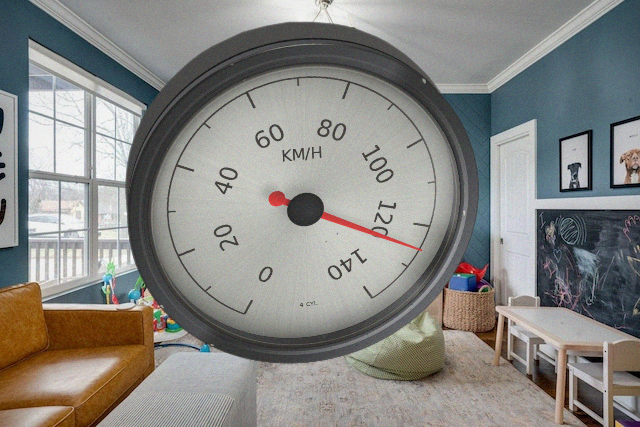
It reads 125
